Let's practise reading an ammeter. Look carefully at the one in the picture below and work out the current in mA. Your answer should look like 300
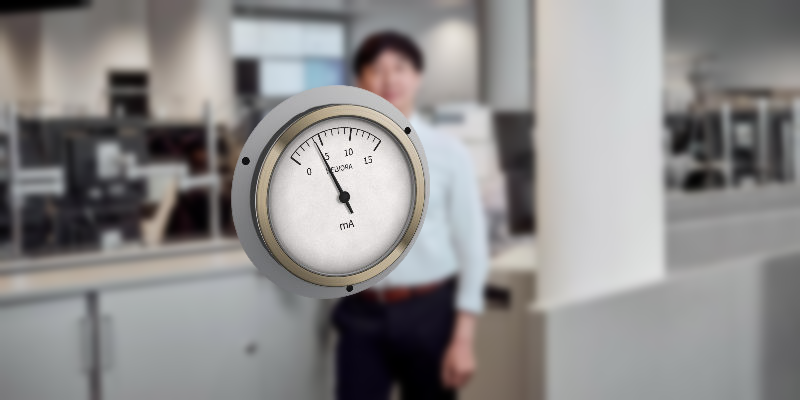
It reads 4
